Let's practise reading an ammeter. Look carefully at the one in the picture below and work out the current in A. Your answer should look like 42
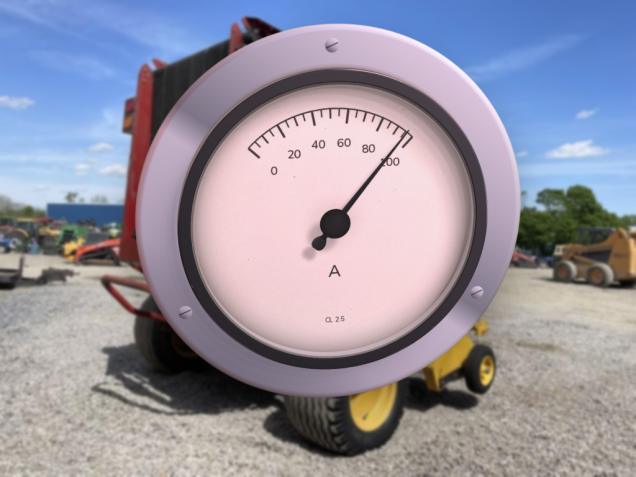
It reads 95
